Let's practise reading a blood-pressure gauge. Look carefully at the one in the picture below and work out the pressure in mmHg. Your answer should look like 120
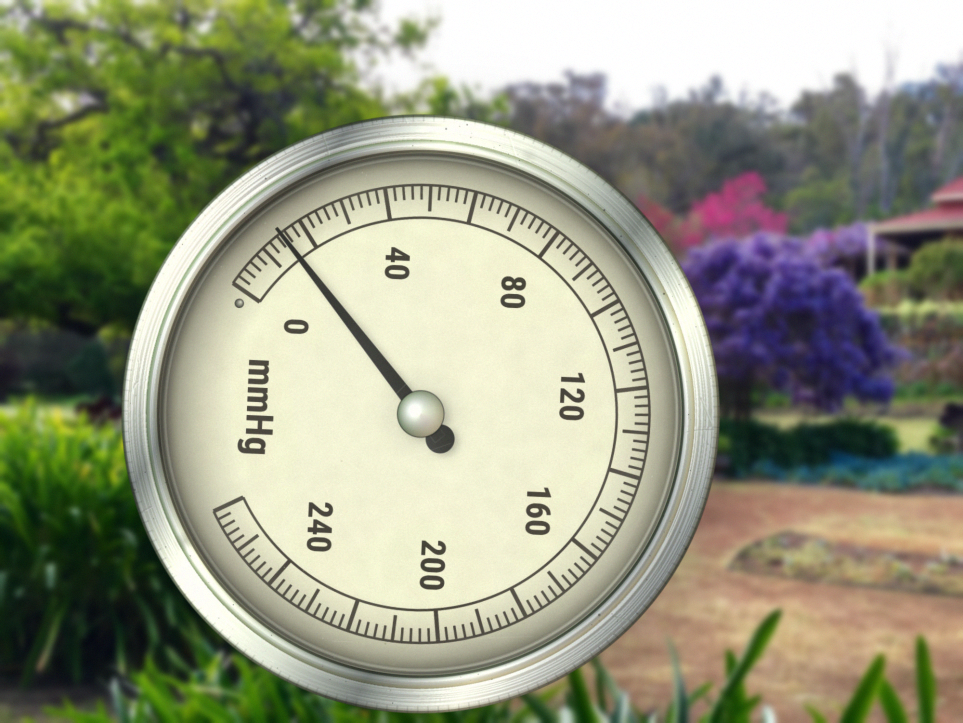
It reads 15
